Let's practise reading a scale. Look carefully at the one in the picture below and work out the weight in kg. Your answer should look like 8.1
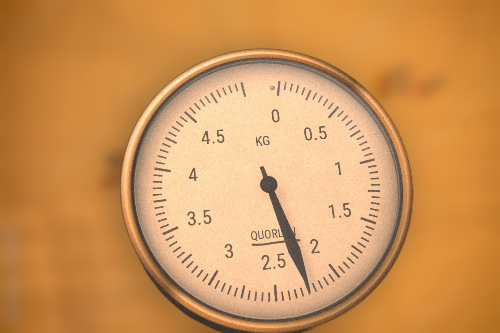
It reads 2.25
